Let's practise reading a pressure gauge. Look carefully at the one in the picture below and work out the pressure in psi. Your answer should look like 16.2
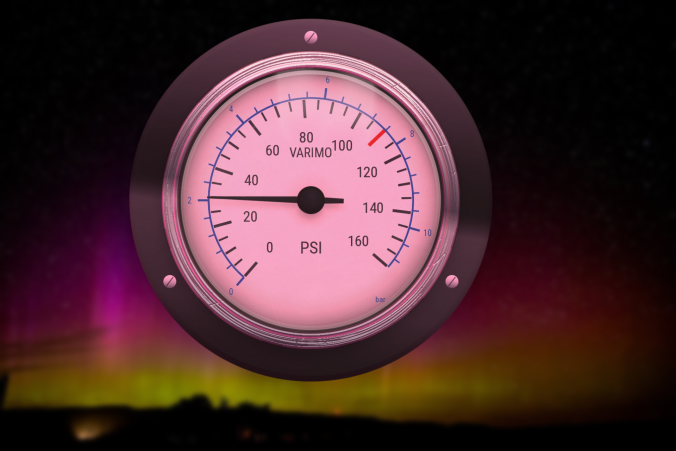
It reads 30
